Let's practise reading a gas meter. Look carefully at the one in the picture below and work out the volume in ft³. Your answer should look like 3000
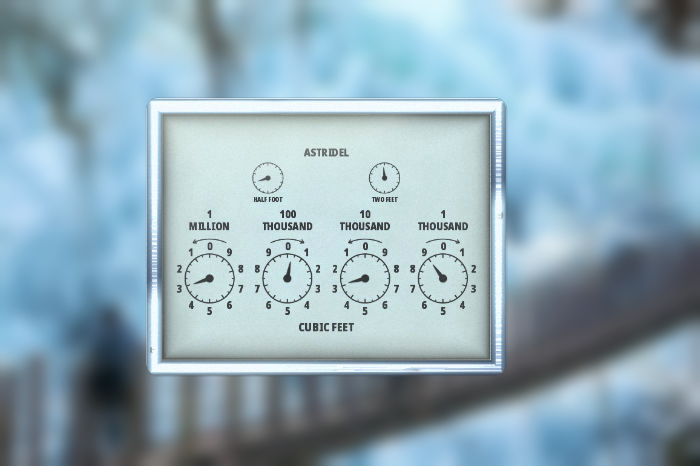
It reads 302900
